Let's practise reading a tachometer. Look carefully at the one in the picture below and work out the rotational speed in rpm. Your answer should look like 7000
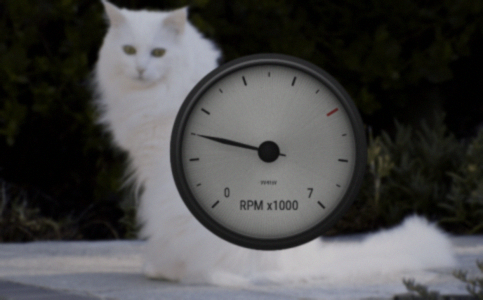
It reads 1500
